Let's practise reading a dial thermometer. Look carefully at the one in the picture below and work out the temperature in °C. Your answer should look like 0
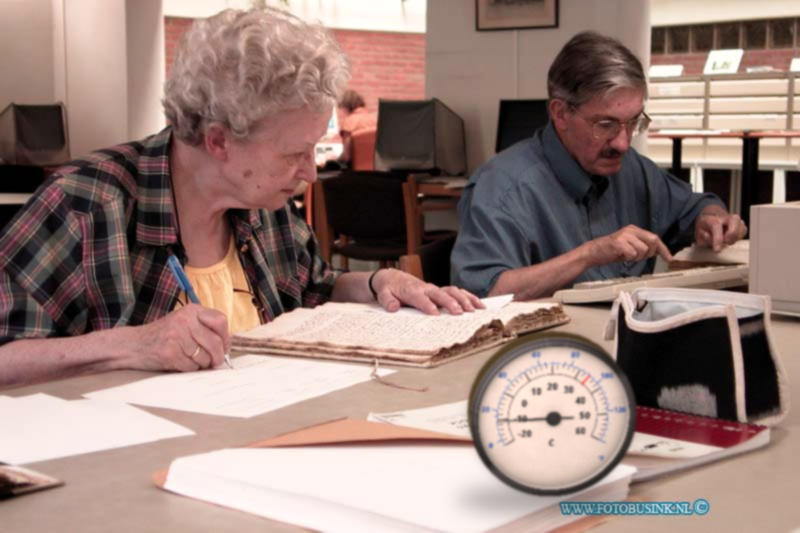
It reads -10
